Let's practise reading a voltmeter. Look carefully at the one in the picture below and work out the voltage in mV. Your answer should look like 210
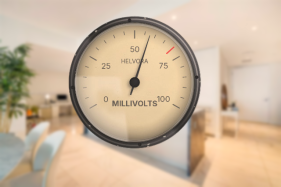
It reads 57.5
